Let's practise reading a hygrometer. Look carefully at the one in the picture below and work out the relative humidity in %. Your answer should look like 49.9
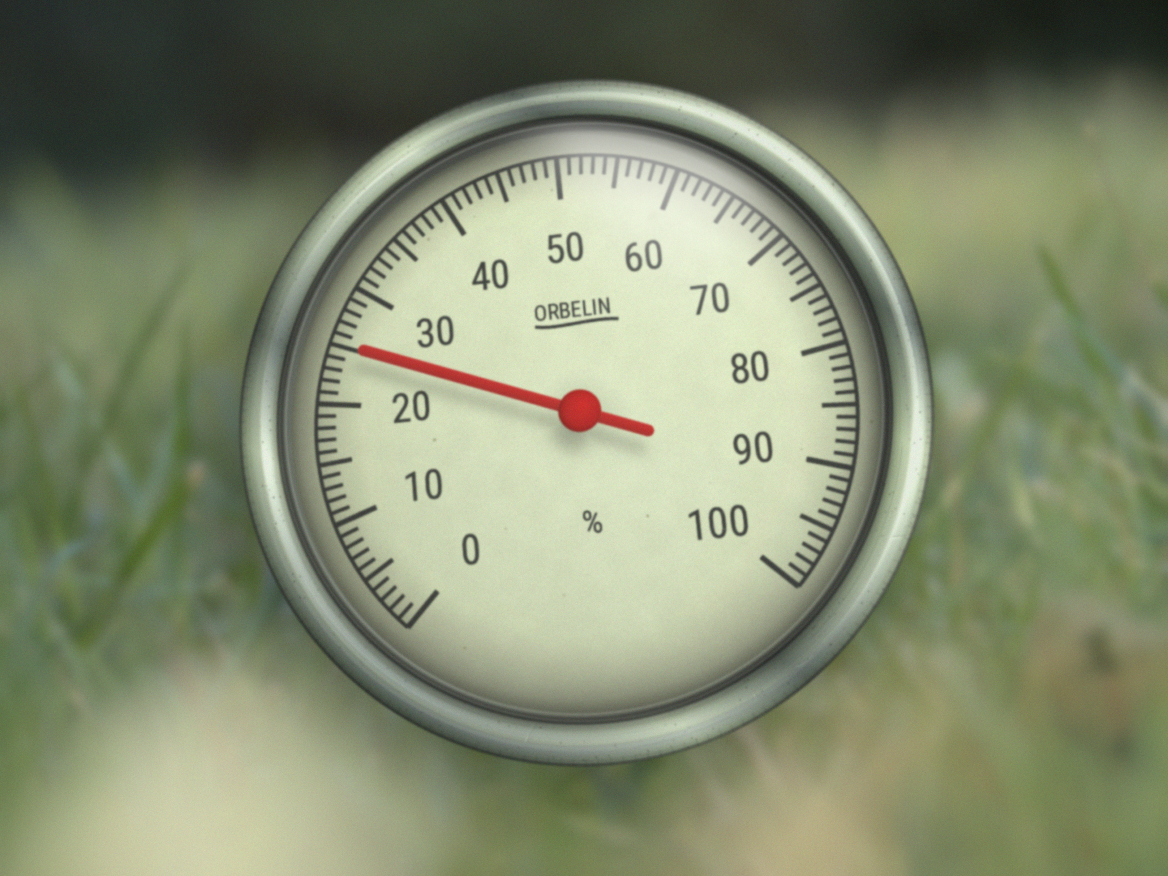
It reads 25
